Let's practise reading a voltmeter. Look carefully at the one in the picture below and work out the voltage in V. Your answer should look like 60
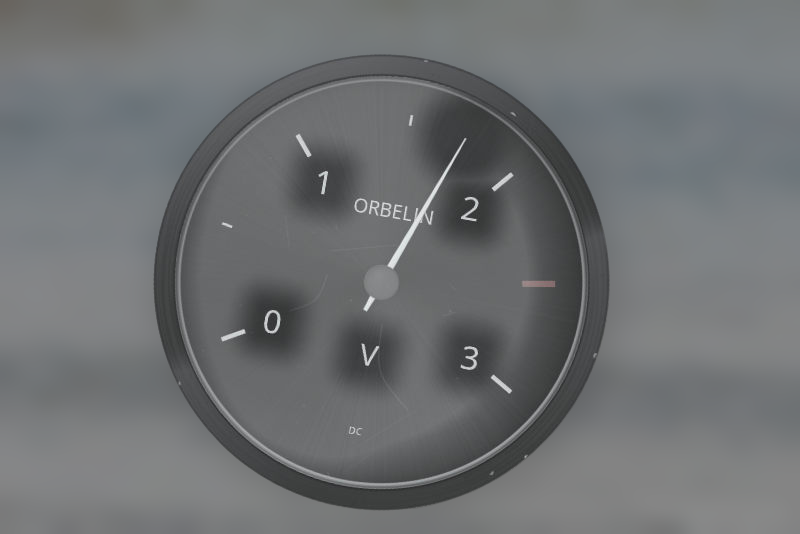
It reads 1.75
